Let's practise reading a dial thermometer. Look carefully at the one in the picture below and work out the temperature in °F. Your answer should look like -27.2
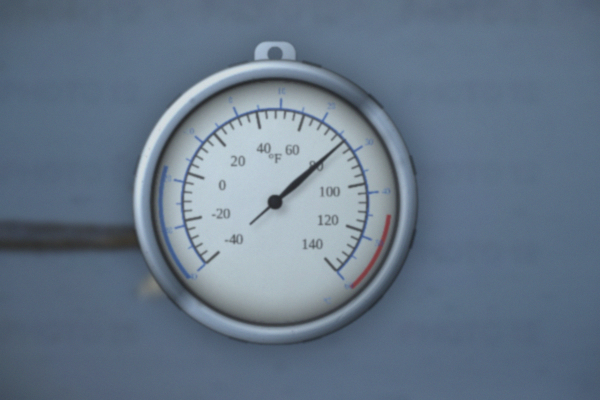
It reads 80
